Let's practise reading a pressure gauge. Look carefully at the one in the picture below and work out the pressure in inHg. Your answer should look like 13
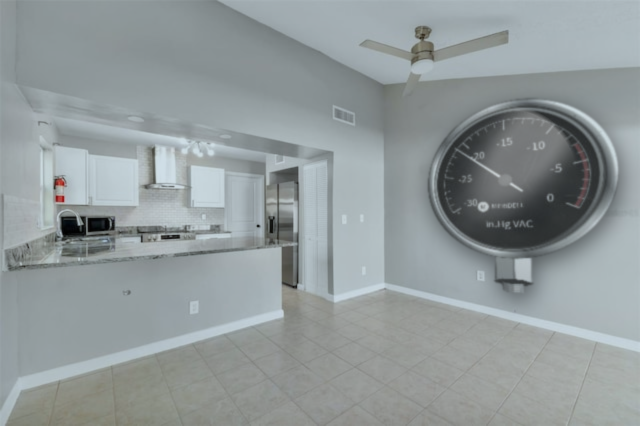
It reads -21
